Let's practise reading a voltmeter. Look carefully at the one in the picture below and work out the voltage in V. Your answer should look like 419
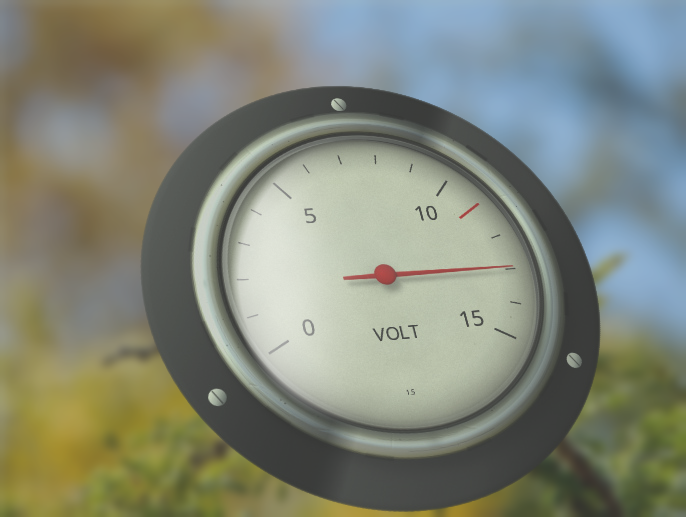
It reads 13
